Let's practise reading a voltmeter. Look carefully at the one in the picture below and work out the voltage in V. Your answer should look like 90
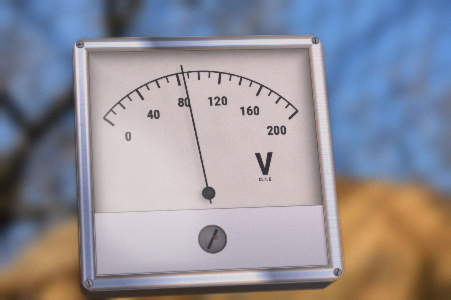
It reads 85
